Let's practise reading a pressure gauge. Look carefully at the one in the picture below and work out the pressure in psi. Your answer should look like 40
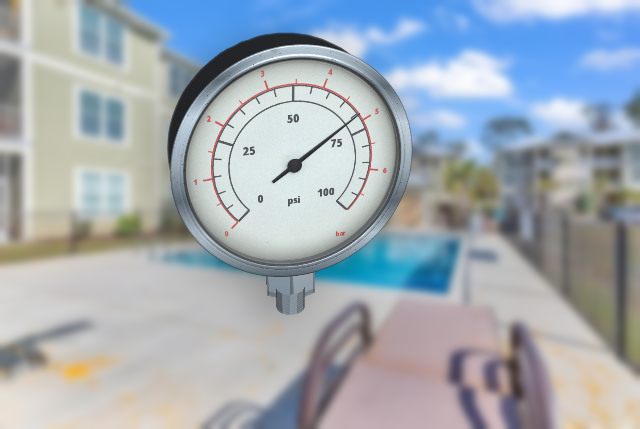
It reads 70
